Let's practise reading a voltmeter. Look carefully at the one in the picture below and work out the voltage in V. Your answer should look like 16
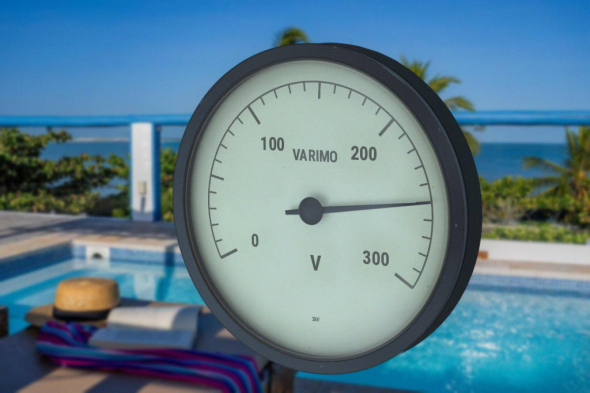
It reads 250
